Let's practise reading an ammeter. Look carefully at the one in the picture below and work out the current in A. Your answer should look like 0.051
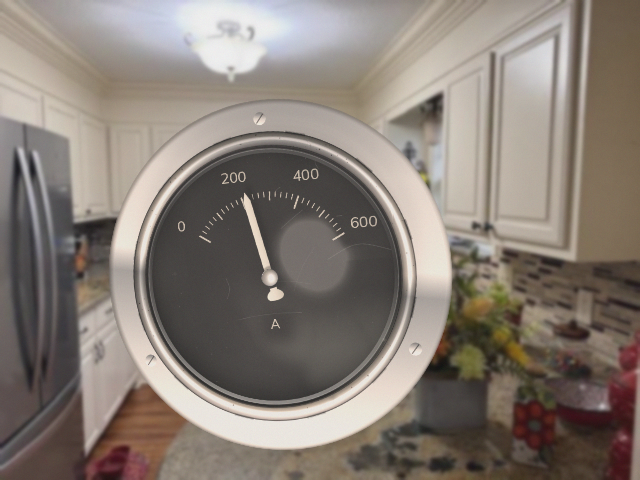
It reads 220
